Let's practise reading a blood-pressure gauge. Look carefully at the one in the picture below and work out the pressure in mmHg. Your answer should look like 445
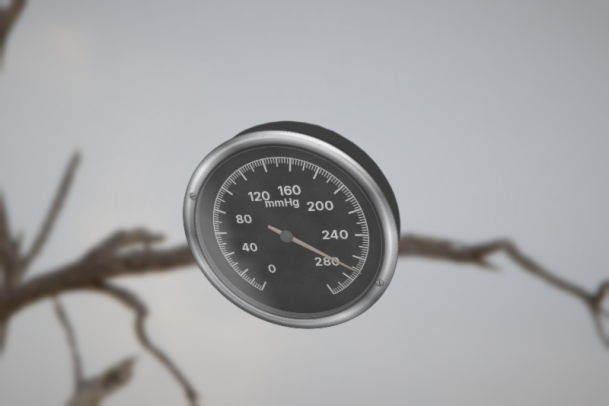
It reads 270
